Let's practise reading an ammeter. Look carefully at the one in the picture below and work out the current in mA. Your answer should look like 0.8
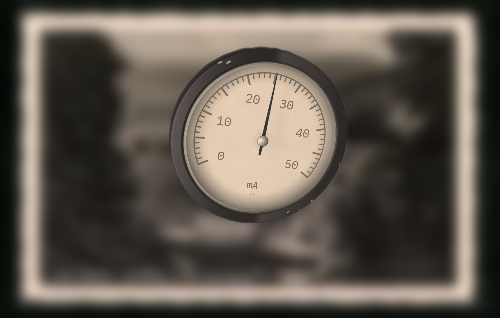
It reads 25
